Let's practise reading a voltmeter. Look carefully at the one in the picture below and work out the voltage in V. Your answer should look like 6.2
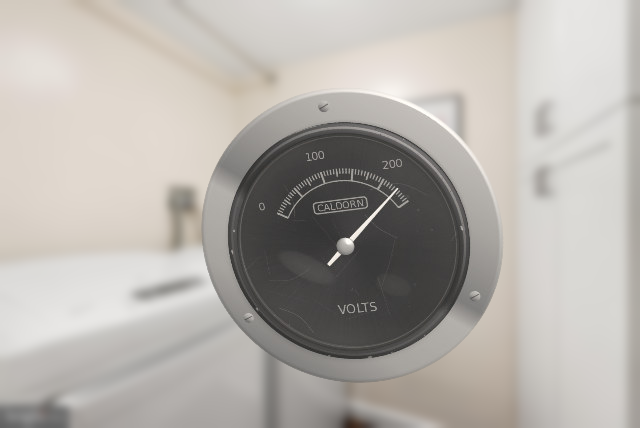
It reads 225
